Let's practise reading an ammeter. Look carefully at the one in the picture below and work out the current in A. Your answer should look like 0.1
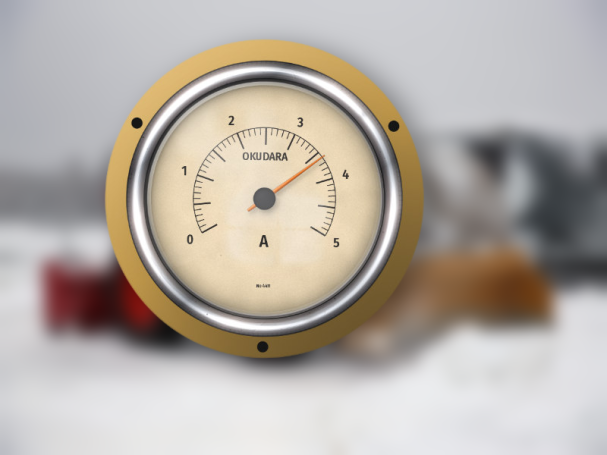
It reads 3.6
